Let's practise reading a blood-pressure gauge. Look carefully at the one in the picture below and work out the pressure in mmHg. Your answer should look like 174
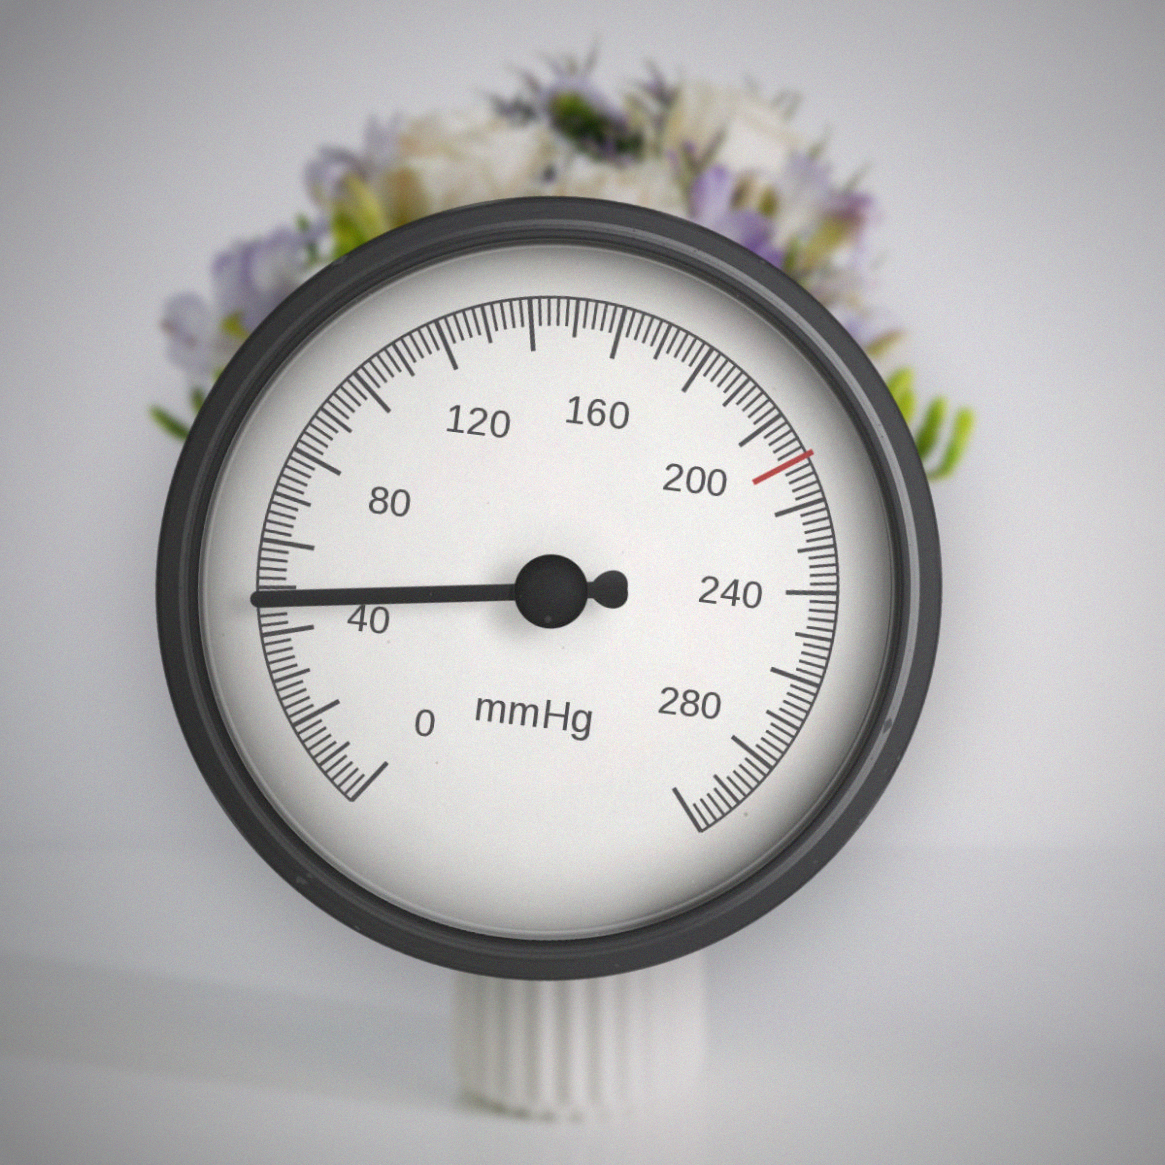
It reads 48
